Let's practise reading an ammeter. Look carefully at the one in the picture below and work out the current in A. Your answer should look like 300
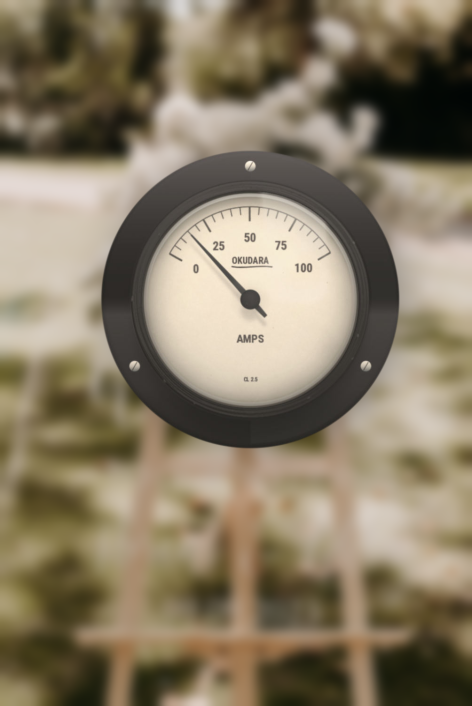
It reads 15
